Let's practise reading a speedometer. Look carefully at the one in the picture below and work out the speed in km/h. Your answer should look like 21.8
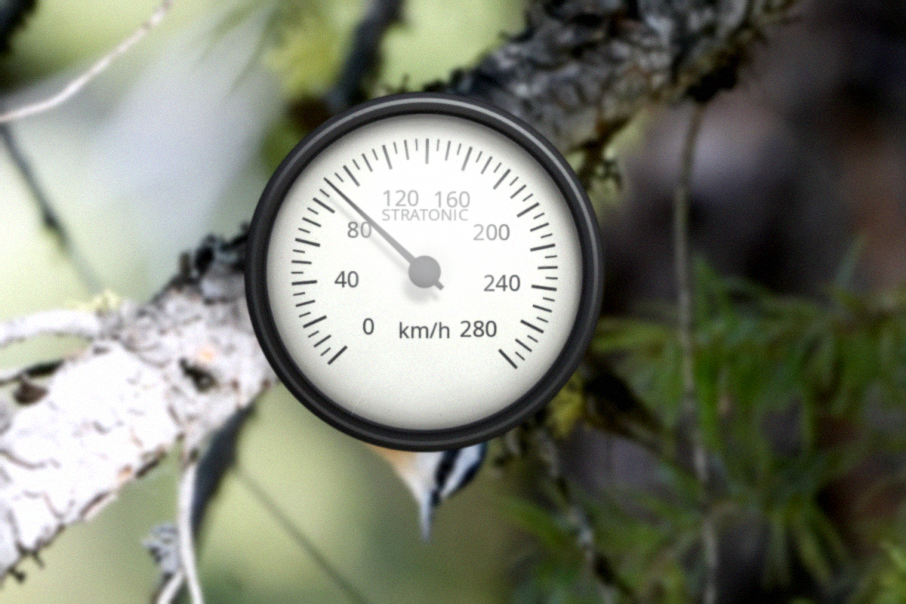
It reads 90
